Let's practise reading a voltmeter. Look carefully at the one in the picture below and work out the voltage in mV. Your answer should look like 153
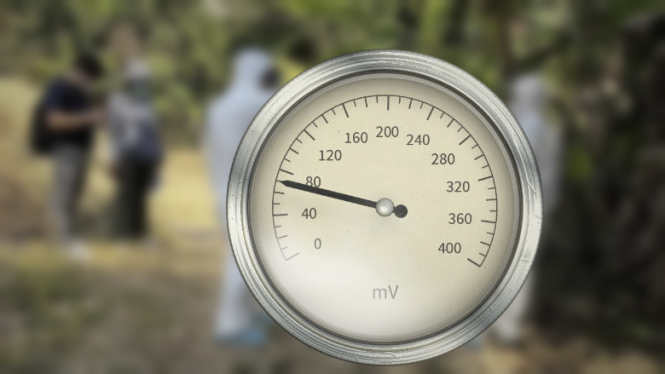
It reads 70
